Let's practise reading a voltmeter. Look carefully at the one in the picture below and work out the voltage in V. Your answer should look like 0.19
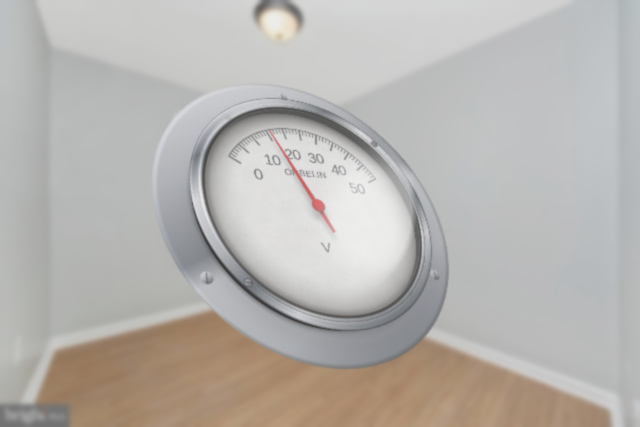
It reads 15
